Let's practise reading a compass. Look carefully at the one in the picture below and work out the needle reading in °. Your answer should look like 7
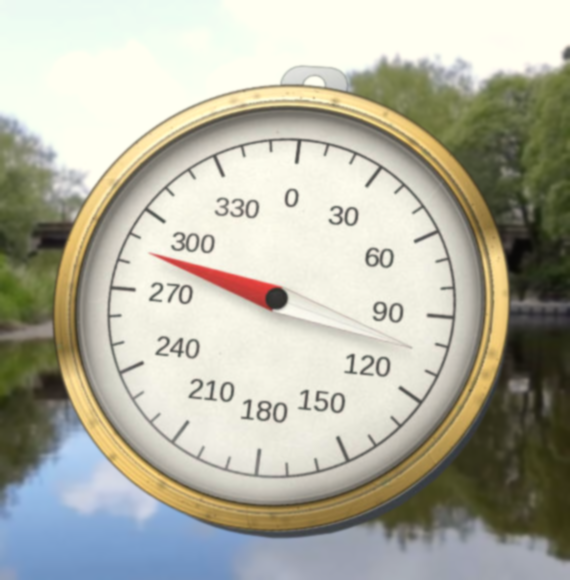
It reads 285
